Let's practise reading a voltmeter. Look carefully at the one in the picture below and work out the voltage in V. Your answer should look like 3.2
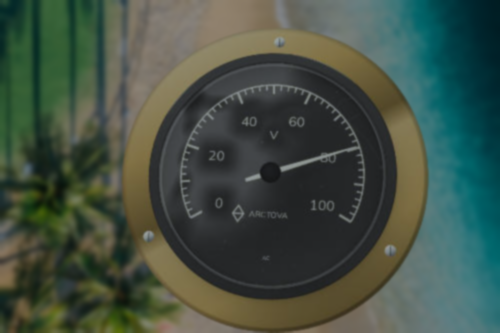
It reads 80
